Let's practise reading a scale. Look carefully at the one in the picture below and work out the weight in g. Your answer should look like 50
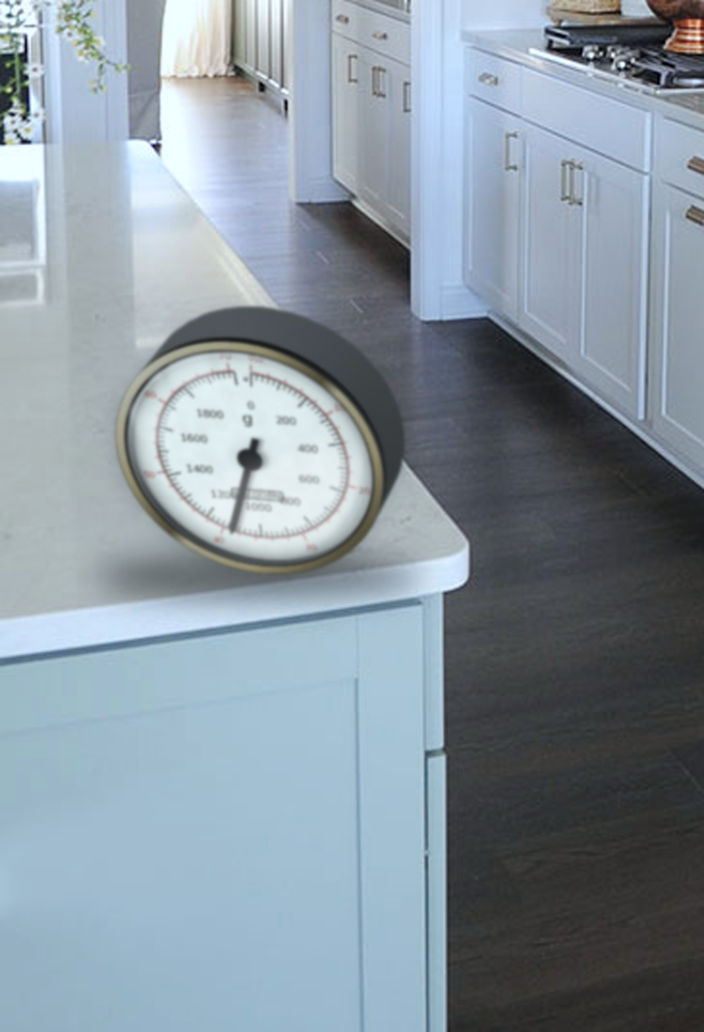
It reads 1100
